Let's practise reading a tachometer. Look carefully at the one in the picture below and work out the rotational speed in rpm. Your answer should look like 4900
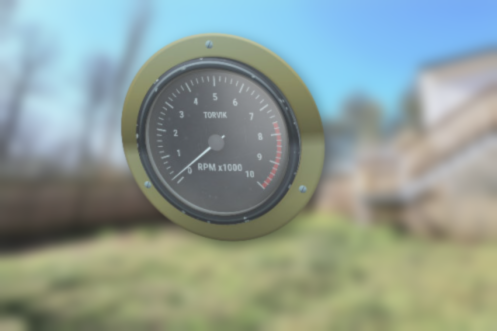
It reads 200
